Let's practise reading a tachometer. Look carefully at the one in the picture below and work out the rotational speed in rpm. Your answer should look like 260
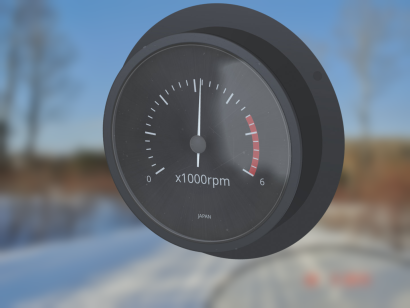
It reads 3200
